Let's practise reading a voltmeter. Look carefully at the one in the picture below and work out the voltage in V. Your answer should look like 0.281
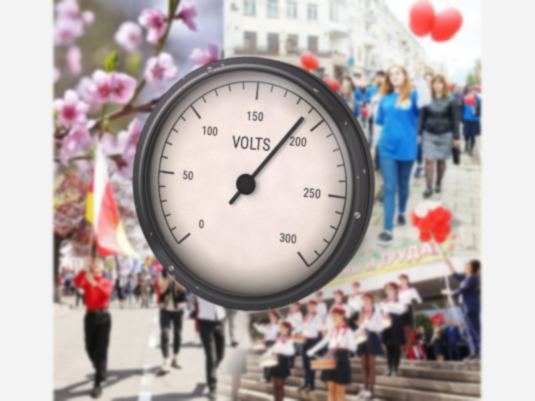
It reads 190
